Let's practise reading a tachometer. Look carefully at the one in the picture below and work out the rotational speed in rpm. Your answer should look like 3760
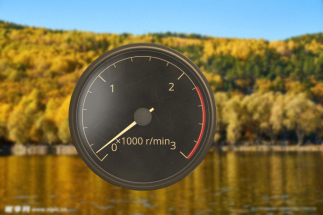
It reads 100
